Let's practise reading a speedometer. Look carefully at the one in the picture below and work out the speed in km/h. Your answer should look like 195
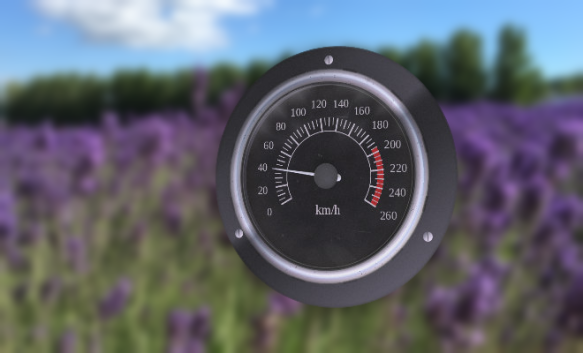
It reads 40
